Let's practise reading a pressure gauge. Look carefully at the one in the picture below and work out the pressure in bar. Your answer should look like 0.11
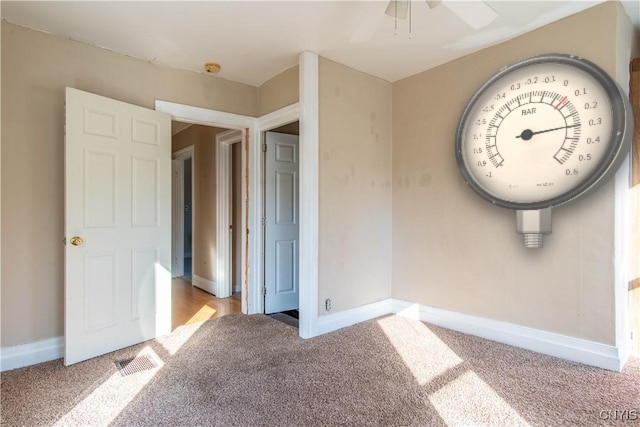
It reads 0.3
